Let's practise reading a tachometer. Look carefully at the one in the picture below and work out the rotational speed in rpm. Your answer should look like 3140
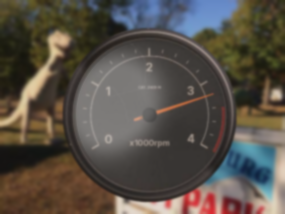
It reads 3200
